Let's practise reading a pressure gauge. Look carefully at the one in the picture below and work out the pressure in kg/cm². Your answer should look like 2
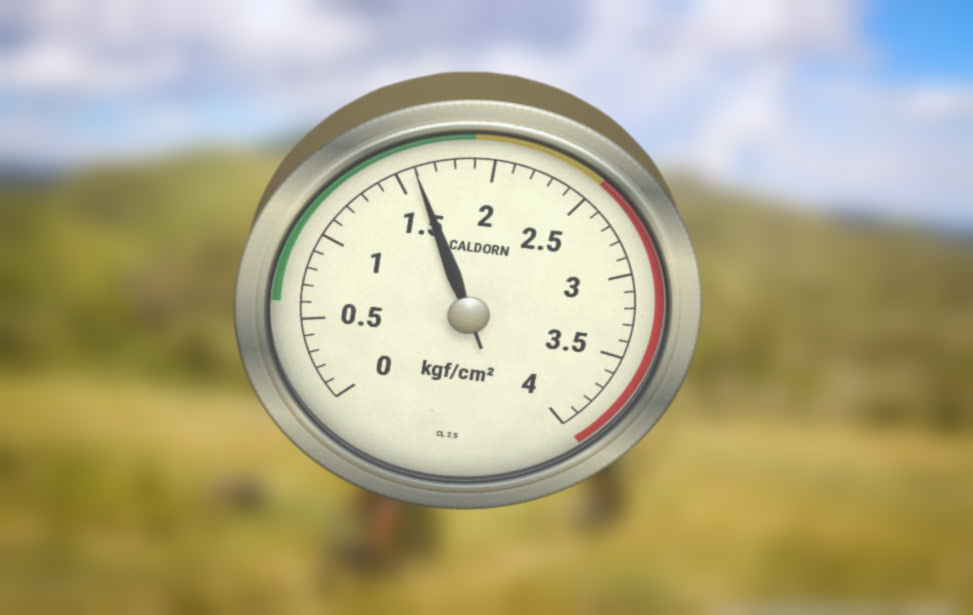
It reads 1.6
